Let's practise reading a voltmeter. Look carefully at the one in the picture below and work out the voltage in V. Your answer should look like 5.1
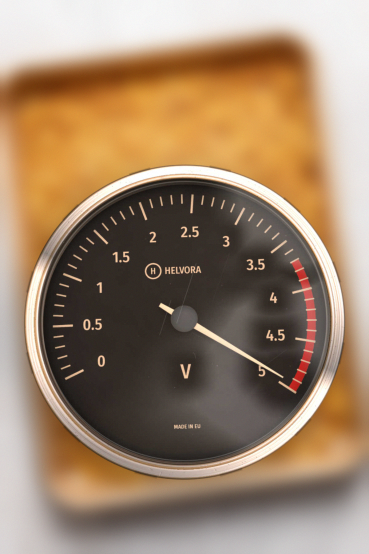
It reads 4.95
